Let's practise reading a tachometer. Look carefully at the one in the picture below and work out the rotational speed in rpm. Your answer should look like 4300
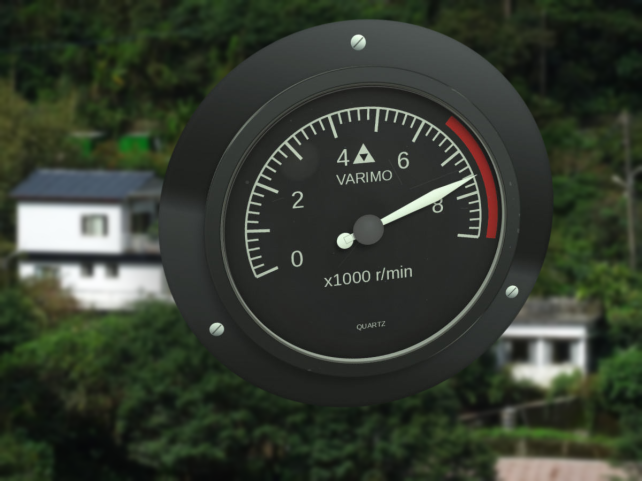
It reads 7600
